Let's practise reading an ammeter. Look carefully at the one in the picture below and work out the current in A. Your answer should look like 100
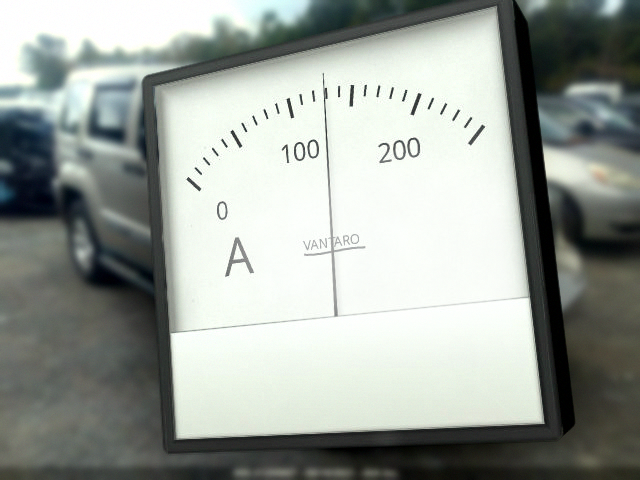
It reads 130
